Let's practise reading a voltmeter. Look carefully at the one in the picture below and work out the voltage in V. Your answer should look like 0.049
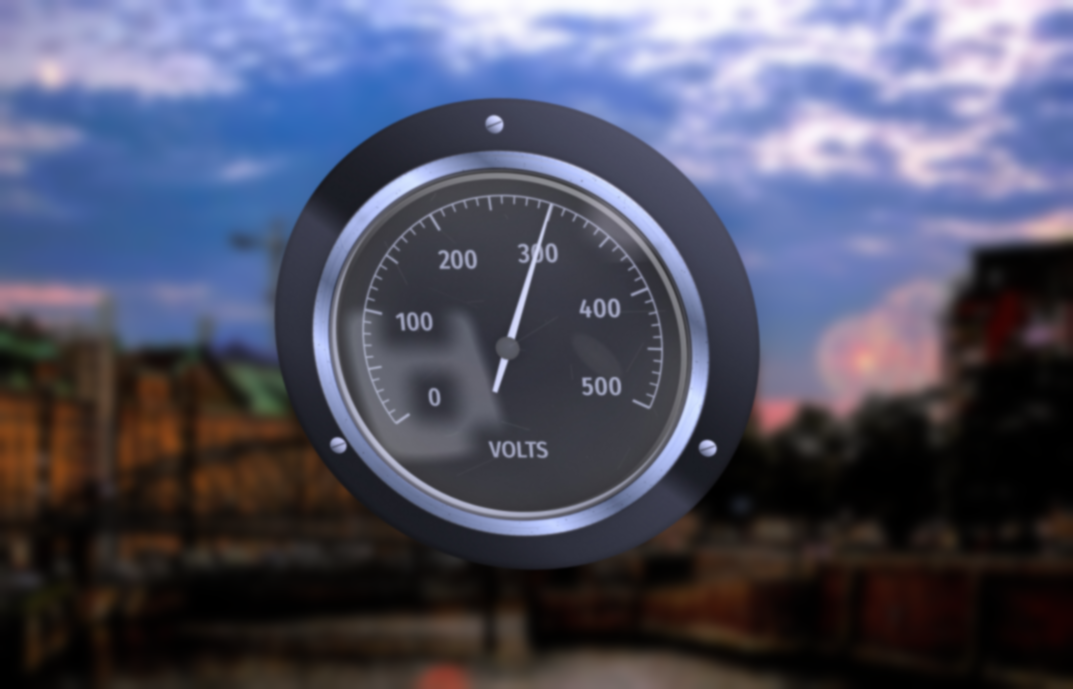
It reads 300
